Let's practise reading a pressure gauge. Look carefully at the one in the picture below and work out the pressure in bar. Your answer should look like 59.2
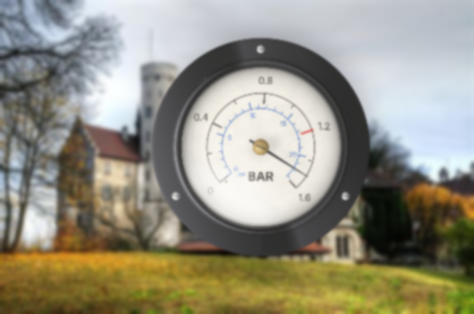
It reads 1.5
